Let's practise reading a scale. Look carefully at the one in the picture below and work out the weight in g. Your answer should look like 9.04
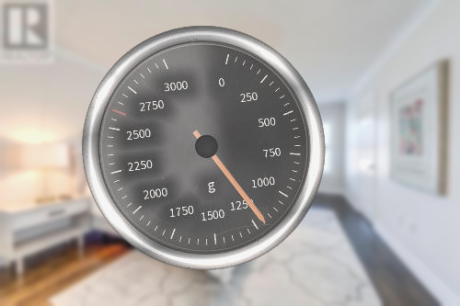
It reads 1200
